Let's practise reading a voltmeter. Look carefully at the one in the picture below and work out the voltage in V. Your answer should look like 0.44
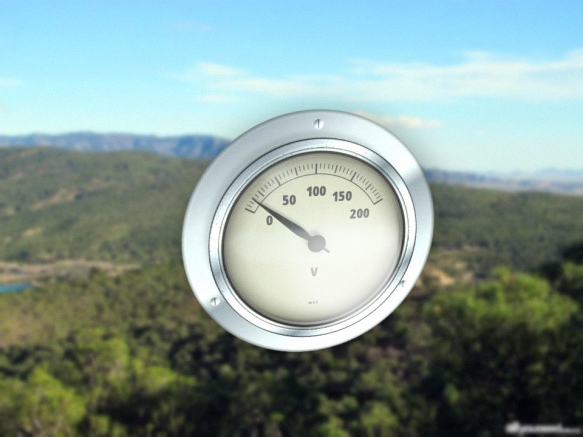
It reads 15
